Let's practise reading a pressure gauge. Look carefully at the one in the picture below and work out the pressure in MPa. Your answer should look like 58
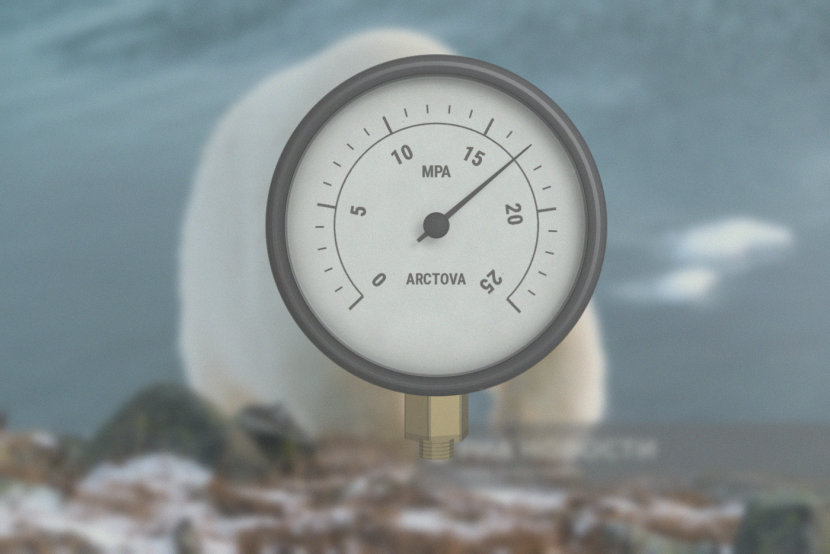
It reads 17
